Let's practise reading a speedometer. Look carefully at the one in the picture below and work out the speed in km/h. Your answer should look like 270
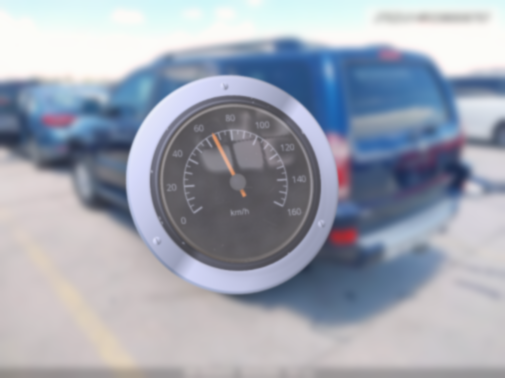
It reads 65
